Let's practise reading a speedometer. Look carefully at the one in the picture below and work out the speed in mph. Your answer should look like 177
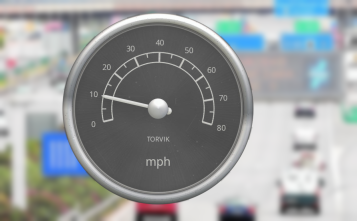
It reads 10
